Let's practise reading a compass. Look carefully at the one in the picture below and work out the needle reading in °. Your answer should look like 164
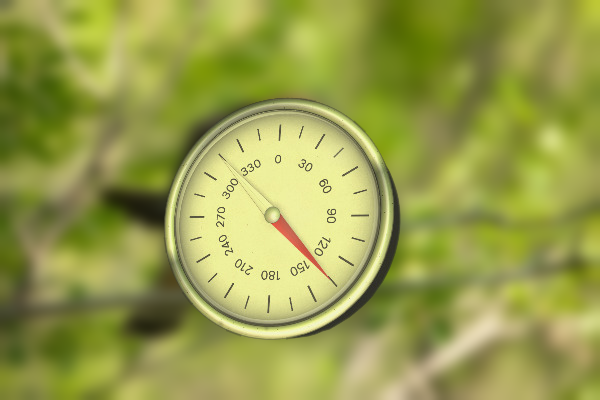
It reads 135
